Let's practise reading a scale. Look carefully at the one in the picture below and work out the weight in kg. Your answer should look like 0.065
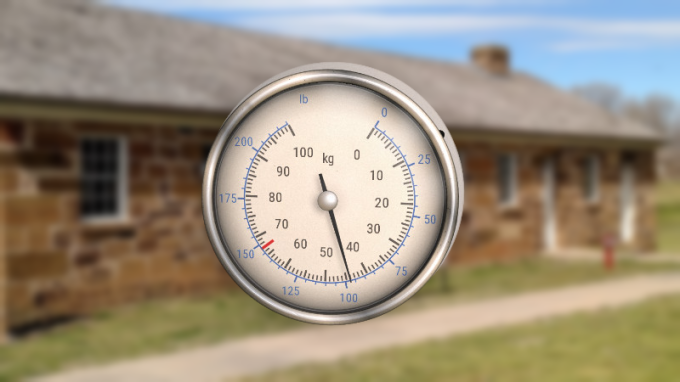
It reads 44
